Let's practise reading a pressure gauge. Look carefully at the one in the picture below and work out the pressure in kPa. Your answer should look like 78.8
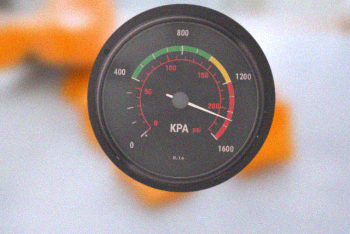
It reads 1450
